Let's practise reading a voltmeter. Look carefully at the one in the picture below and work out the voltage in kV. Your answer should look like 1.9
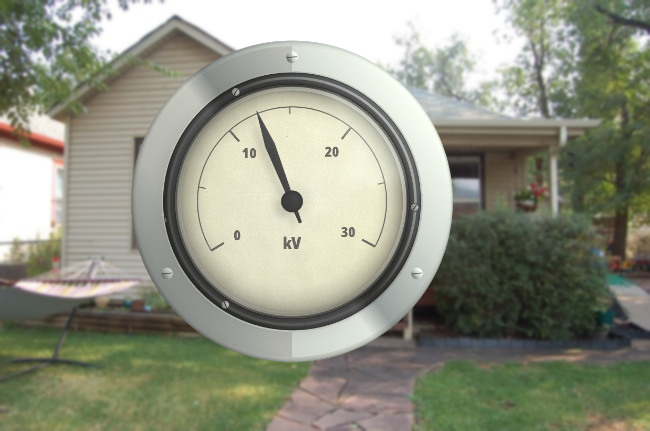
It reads 12.5
